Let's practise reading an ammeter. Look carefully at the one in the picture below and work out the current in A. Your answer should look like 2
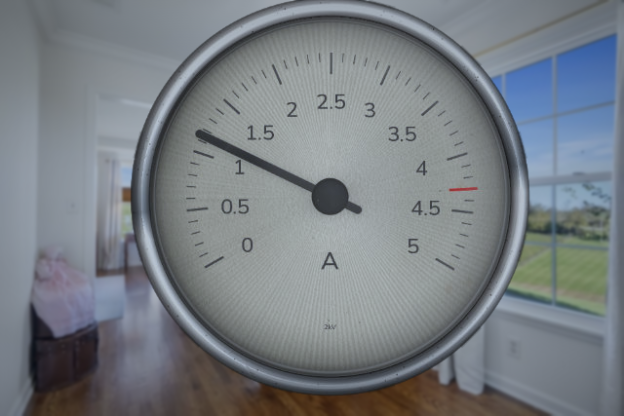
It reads 1.15
